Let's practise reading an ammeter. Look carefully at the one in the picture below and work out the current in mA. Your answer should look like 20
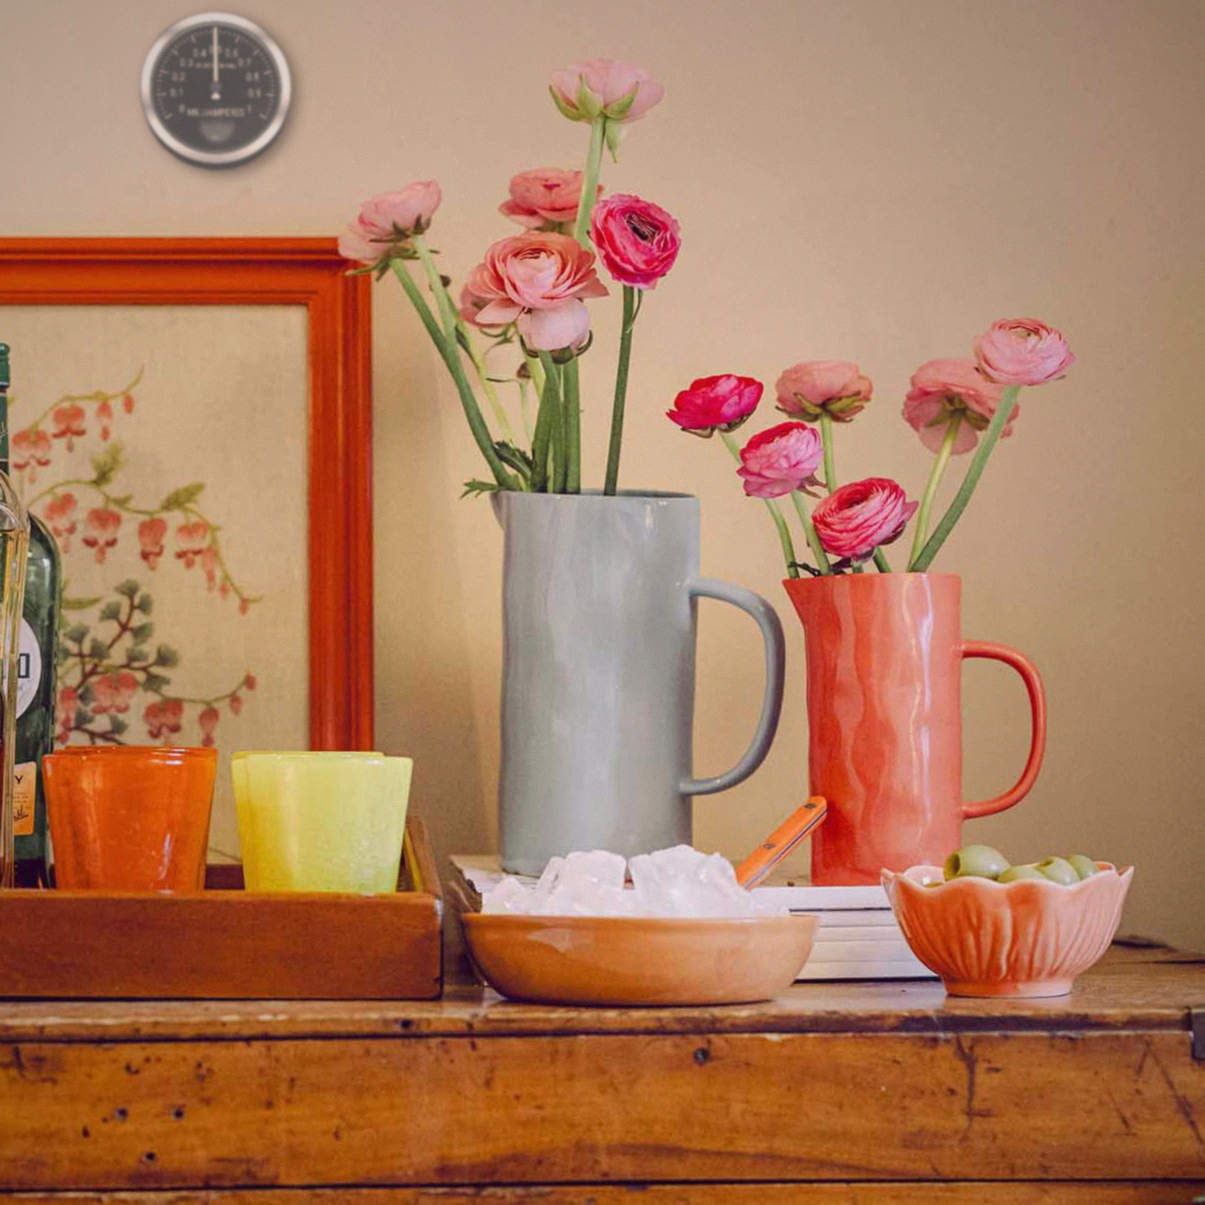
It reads 0.5
